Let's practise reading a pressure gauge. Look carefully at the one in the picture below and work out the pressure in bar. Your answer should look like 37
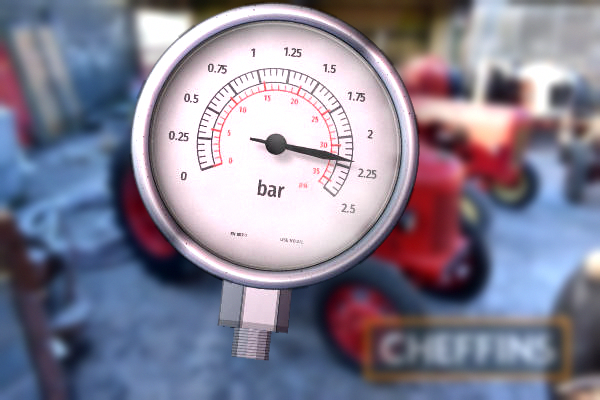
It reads 2.2
